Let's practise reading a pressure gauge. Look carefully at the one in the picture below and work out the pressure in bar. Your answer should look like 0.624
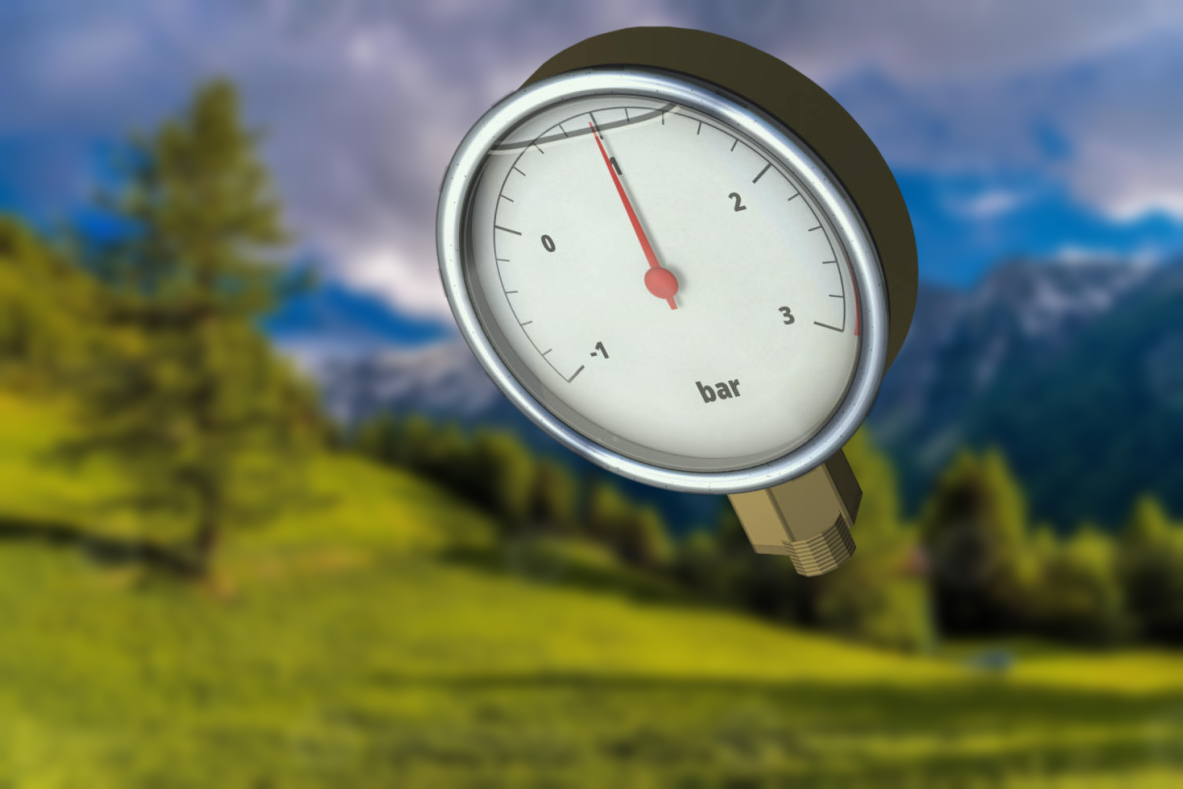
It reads 1
